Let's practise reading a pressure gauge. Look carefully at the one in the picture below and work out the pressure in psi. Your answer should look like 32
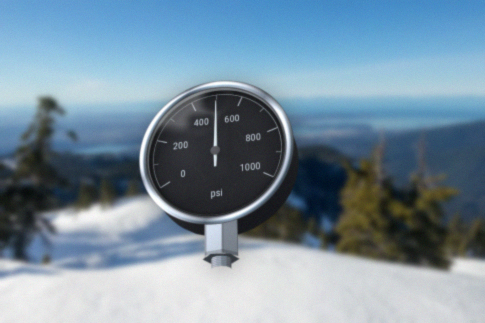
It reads 500
